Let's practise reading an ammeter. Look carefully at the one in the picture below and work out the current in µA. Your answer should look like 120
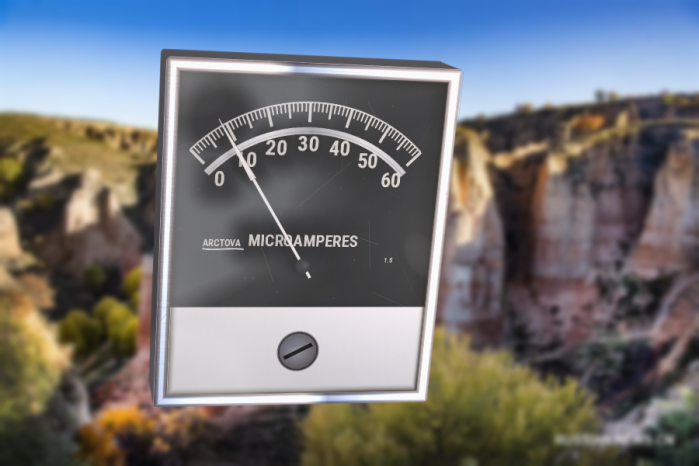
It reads 9
